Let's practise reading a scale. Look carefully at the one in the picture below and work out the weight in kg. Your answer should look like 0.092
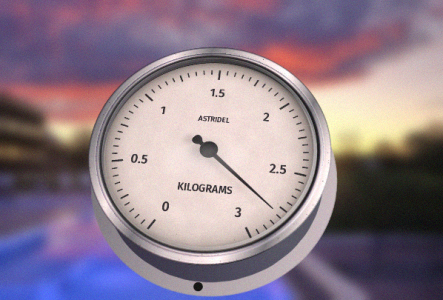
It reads 2.8
